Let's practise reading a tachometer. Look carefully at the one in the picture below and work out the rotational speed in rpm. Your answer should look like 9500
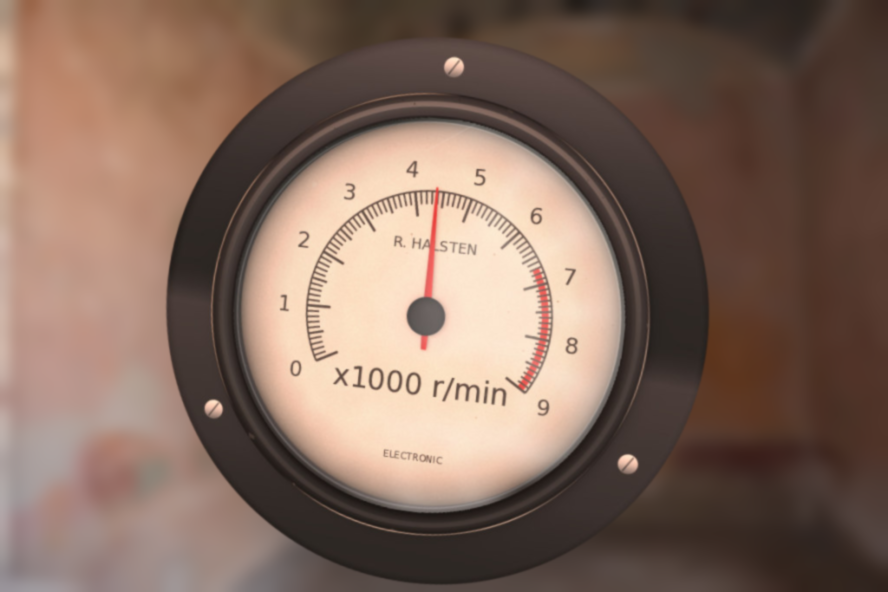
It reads 4400
